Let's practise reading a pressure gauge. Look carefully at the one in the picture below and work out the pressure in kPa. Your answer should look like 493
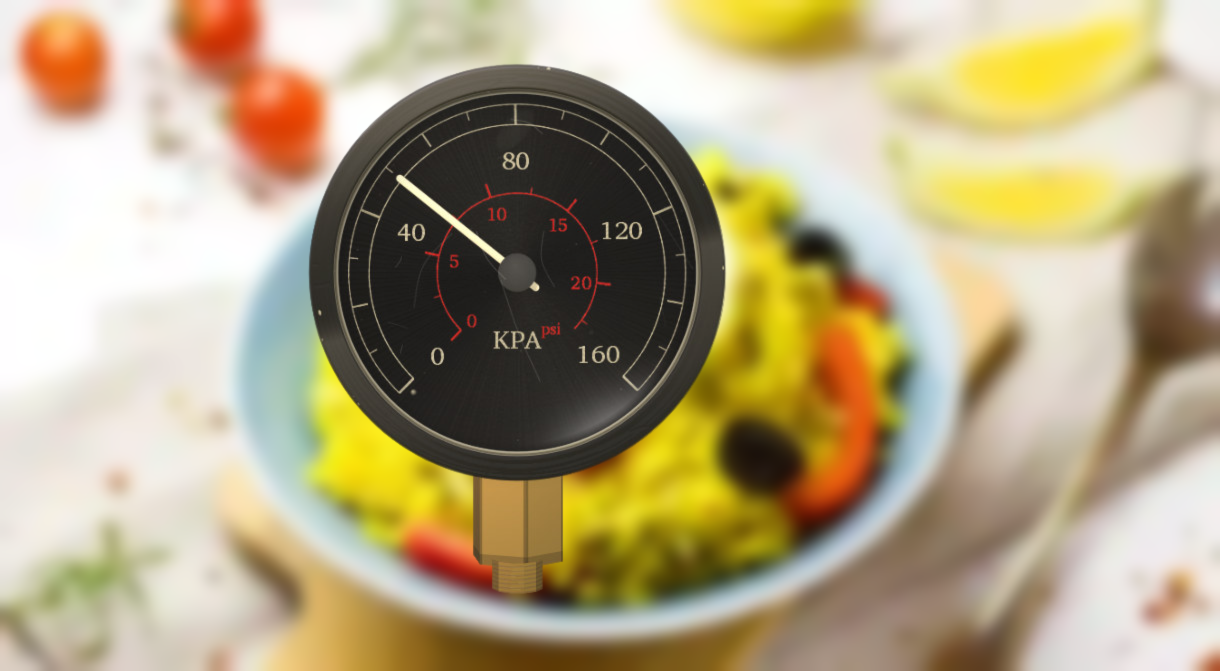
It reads 50
